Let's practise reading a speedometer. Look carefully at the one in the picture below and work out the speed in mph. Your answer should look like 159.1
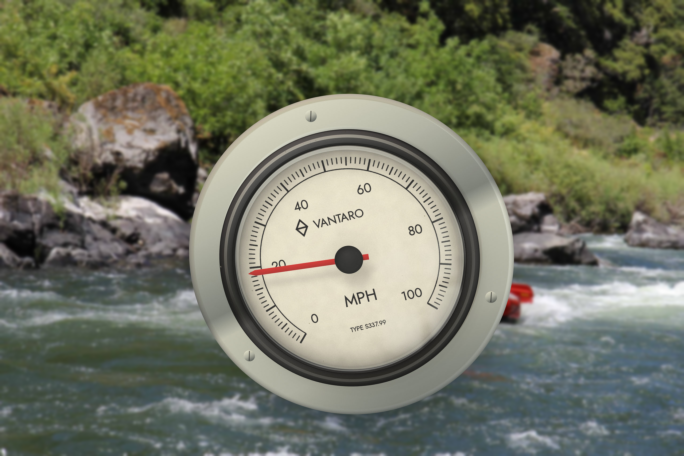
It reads 19
